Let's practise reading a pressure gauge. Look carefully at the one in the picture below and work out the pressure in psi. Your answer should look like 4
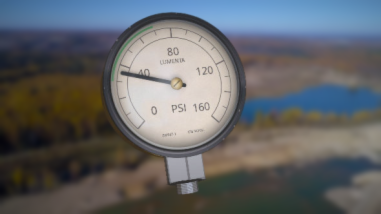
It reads 35
